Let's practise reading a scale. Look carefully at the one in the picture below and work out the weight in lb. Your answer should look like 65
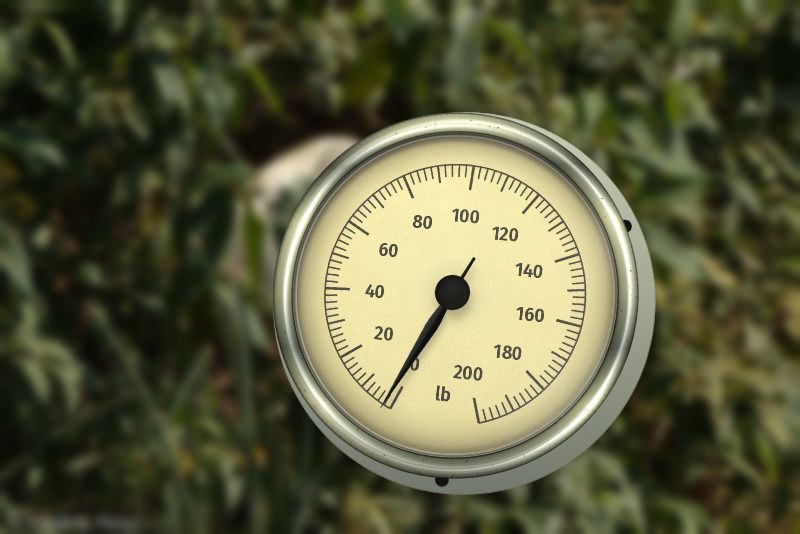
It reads 2
